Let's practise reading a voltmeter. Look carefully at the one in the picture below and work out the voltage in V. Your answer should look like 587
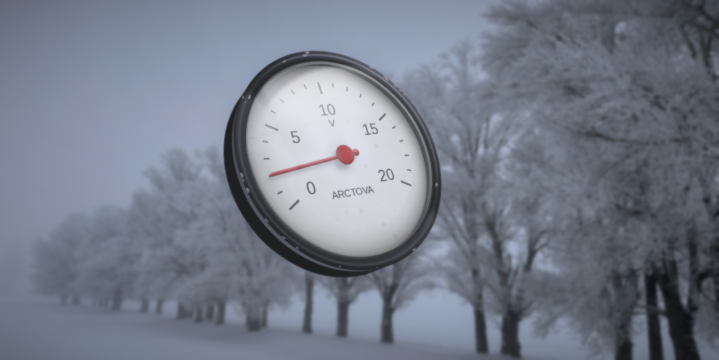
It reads 2
